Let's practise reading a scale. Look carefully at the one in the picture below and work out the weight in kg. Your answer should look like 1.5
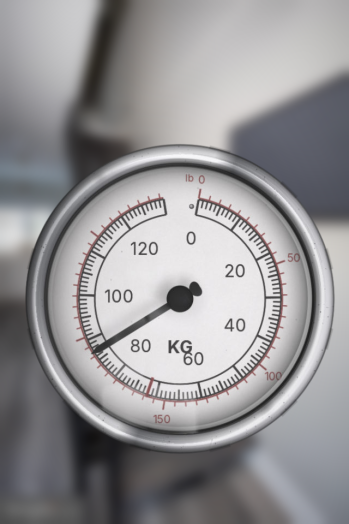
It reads 87
